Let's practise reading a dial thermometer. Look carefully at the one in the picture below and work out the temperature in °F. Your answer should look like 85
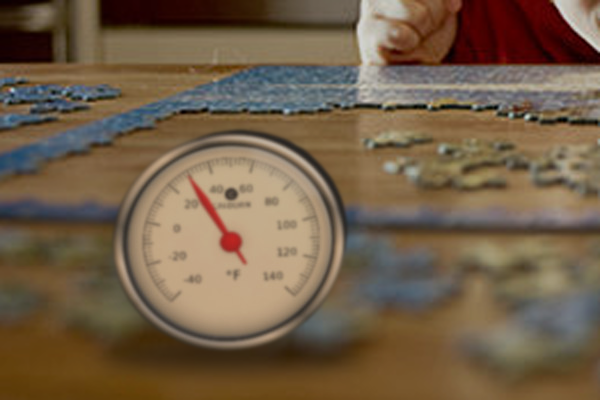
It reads 30
